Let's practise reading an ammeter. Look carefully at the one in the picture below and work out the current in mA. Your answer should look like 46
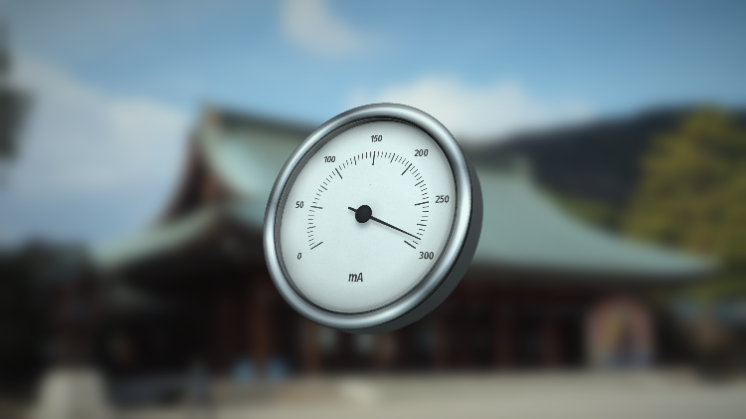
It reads 290
